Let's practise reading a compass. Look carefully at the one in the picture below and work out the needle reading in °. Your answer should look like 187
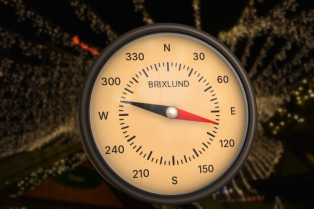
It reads 105
